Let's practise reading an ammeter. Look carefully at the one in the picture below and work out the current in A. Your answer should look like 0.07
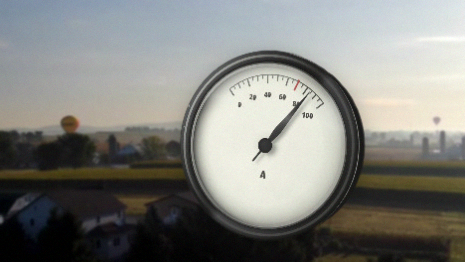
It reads 85
